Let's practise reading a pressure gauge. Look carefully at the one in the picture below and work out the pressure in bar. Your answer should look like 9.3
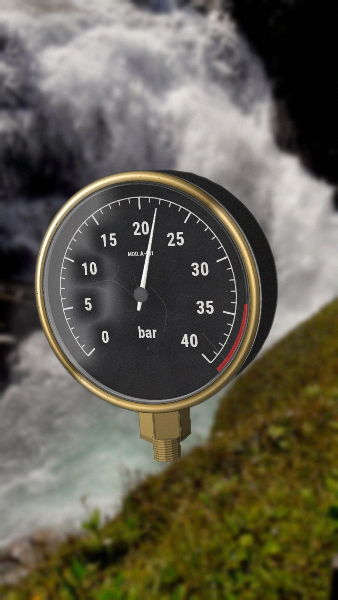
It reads 22
